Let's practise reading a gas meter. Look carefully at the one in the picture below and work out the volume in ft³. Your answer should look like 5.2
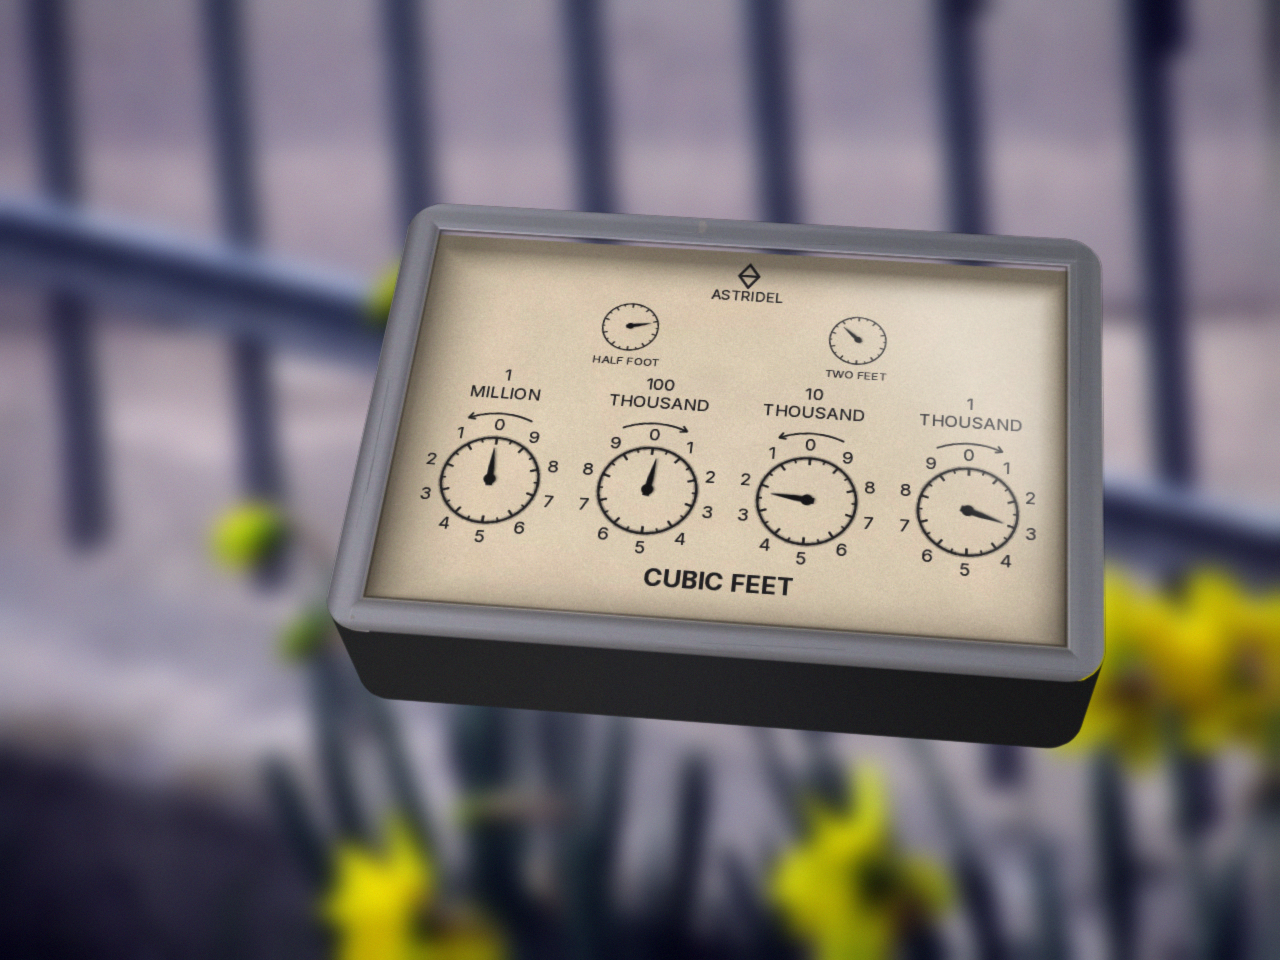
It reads 2300
